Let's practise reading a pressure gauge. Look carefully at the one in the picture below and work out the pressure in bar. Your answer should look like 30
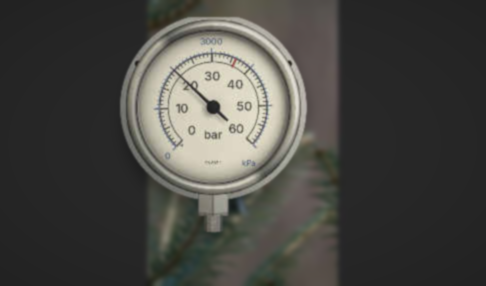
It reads 20
